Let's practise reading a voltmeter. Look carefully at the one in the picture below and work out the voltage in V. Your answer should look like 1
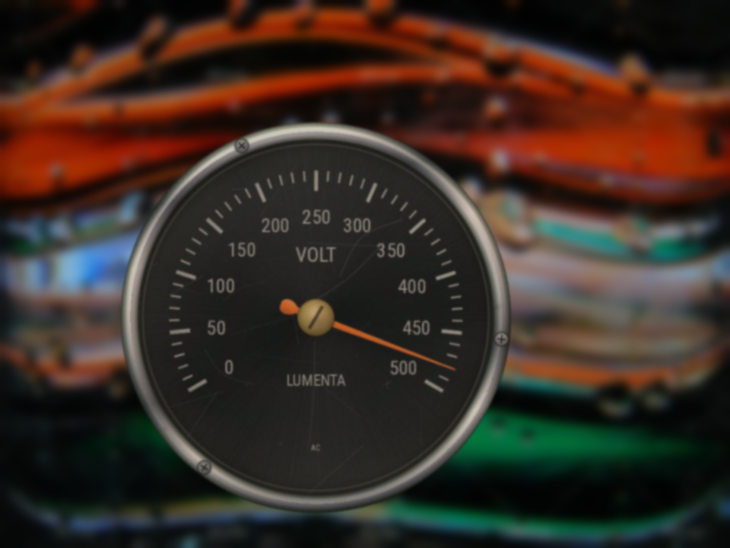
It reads 480
